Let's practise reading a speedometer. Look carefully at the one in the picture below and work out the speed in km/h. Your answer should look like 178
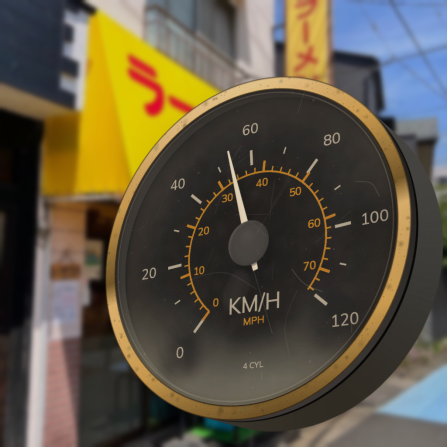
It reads 55
